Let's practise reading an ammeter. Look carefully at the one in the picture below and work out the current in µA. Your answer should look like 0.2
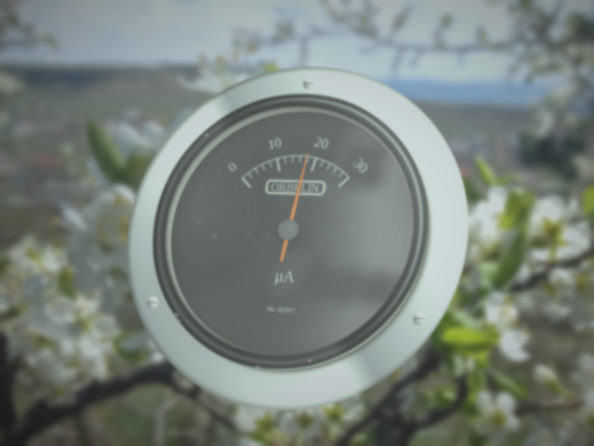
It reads 18
